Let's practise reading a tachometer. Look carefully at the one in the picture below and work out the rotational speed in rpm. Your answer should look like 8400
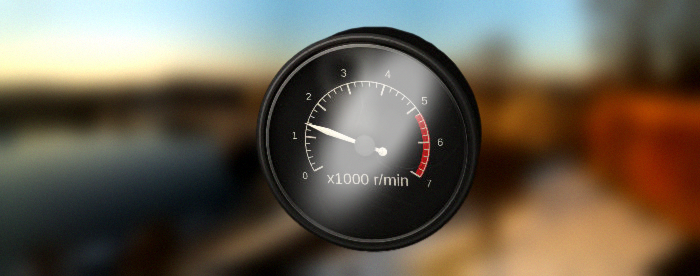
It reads 1400
